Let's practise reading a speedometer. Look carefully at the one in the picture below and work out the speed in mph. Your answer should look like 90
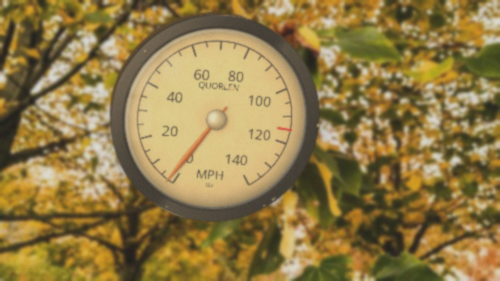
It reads 2.5
